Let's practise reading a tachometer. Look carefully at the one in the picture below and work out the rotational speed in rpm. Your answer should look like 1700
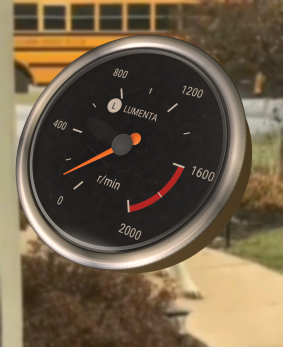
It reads 100
